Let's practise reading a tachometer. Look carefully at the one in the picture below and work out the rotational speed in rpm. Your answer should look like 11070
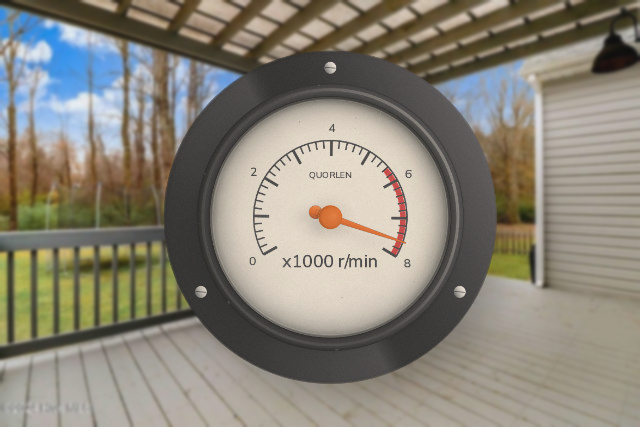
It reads 7600
